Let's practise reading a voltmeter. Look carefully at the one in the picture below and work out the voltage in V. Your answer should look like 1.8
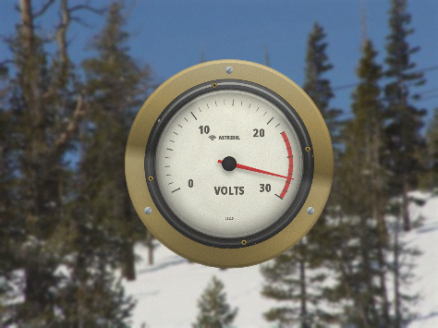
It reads 27.5
